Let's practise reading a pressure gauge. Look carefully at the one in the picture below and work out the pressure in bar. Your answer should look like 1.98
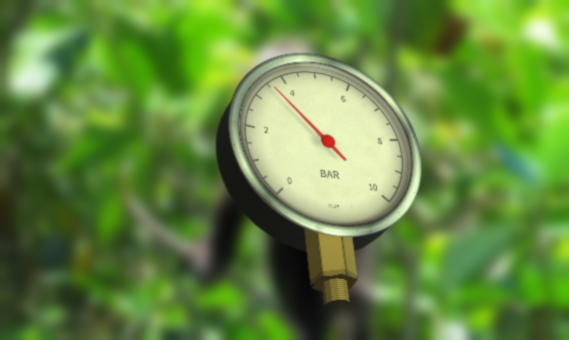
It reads 3.5
